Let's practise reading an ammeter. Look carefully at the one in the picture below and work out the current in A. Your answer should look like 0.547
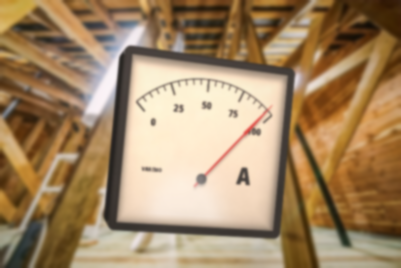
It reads 95
